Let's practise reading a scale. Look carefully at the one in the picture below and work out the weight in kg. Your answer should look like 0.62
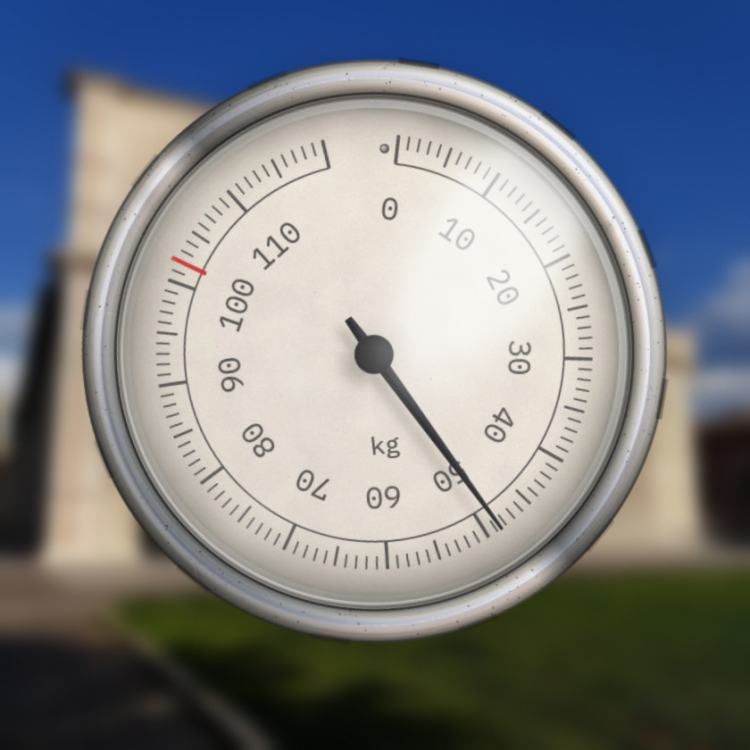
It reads 48.5
